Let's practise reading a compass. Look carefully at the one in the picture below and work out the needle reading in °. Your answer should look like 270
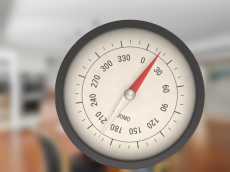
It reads 15
